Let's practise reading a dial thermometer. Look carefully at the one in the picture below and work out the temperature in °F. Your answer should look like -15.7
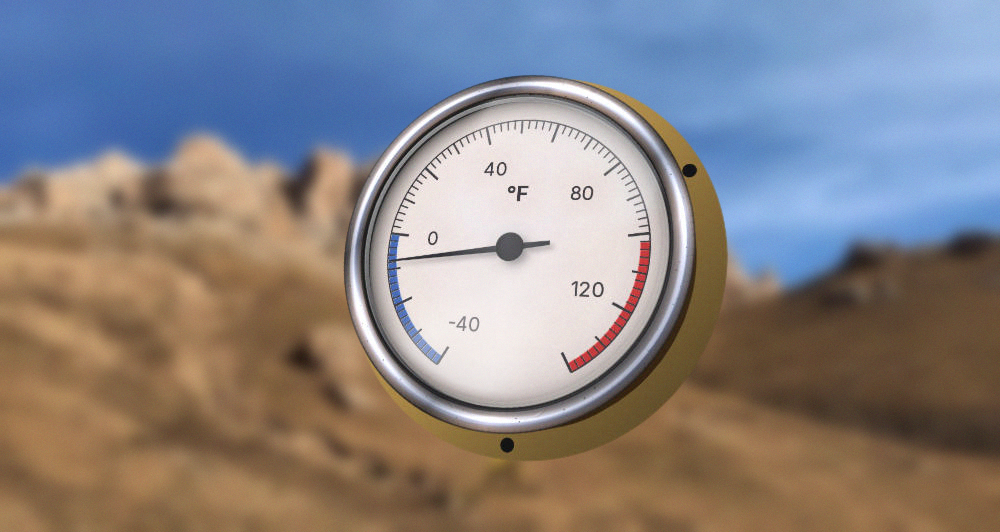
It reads -8
